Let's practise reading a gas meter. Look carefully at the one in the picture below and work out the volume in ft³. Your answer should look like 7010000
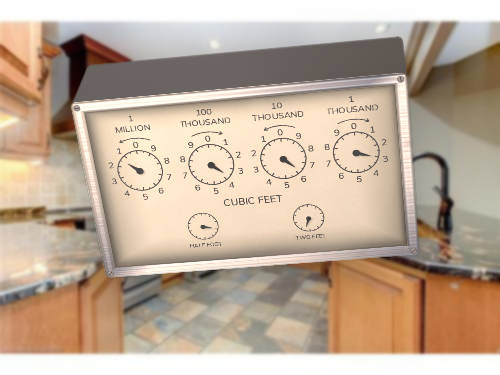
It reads 136300
